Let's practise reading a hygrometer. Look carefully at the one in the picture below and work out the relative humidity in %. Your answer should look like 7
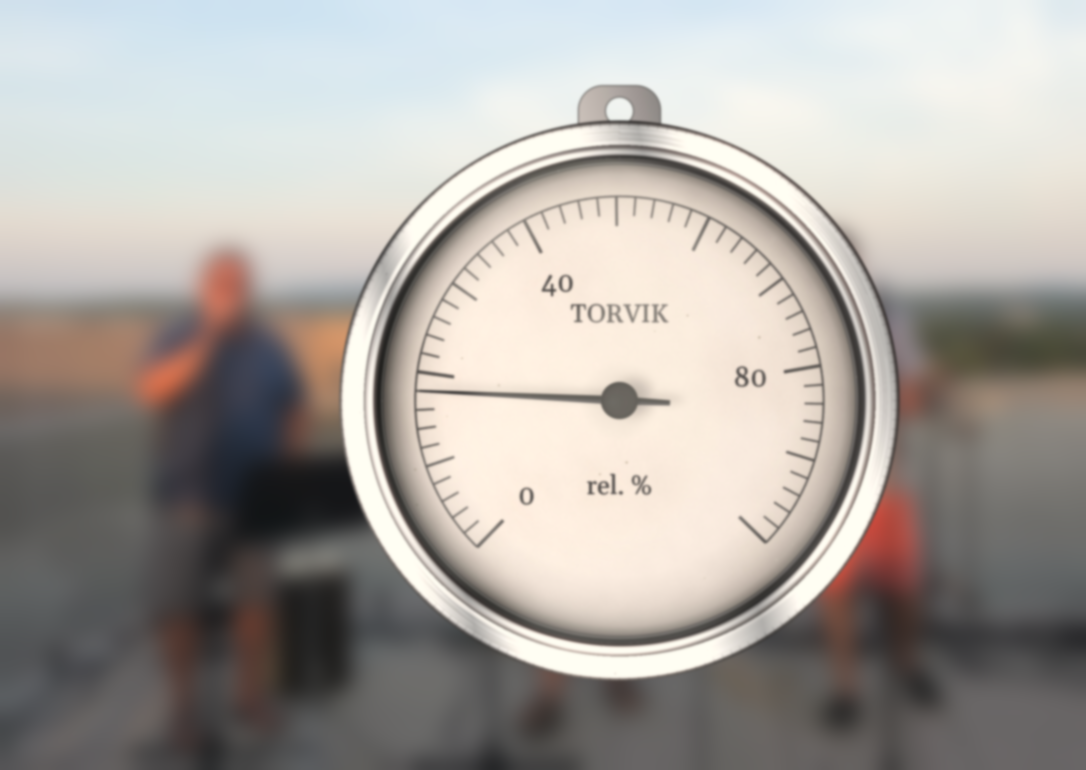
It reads 18
